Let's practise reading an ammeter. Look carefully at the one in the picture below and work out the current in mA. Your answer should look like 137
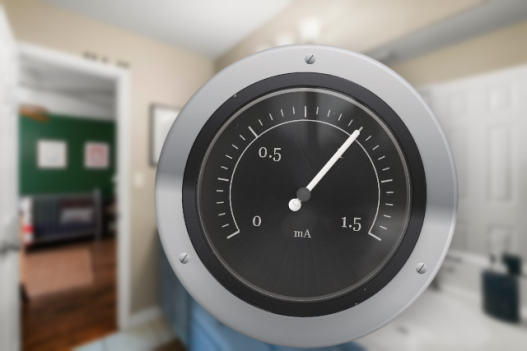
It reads 1
